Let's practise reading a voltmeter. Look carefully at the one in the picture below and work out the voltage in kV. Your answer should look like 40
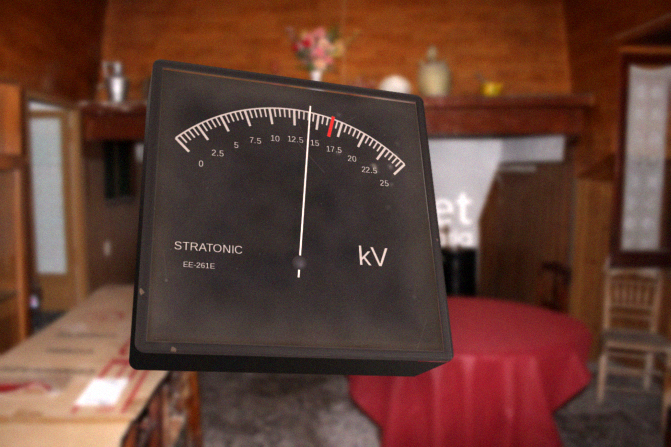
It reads 14
